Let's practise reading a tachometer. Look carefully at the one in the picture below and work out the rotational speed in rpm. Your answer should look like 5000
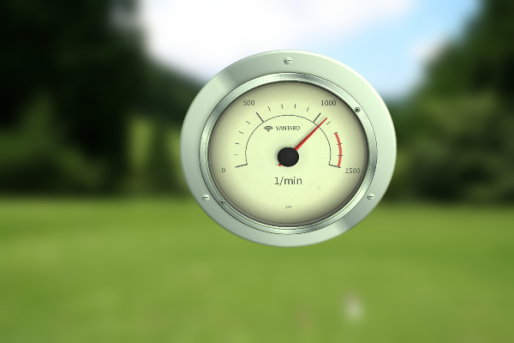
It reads 1050
